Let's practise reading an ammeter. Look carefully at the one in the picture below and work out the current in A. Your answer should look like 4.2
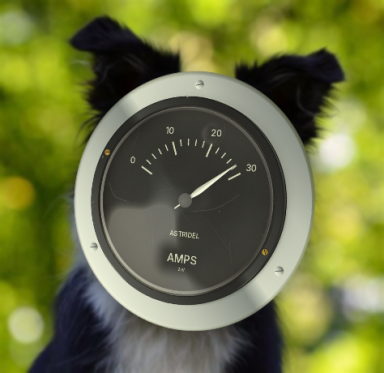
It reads 28
